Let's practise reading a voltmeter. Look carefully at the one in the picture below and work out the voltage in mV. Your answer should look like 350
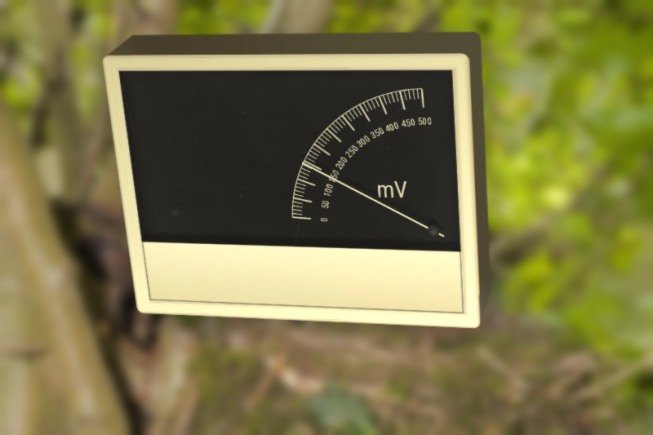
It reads 150
